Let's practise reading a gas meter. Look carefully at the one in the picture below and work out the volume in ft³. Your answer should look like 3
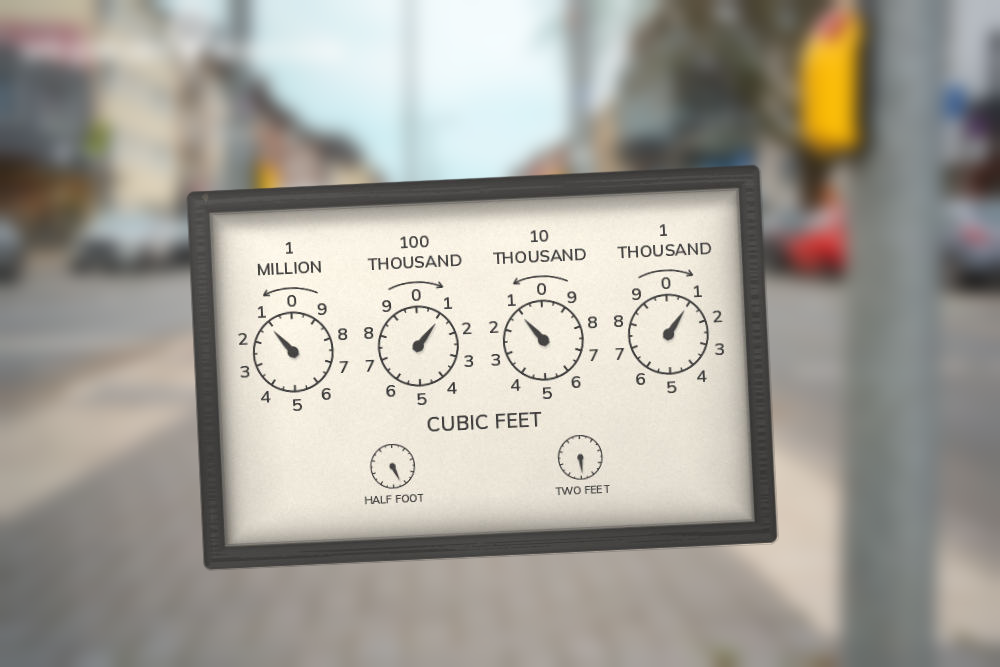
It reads 111100
